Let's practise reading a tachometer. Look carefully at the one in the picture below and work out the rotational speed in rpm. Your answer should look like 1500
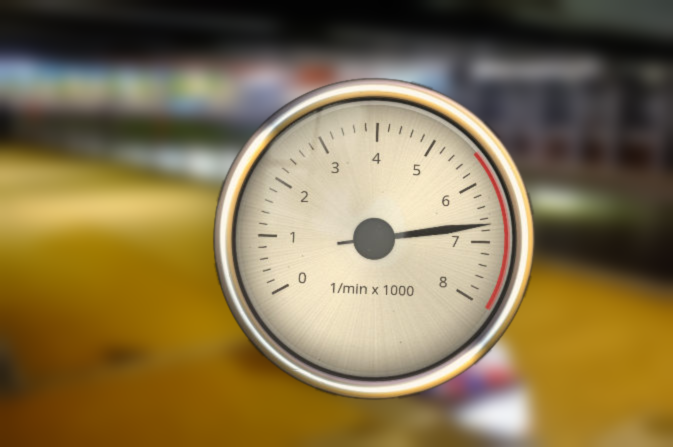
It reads 6700
